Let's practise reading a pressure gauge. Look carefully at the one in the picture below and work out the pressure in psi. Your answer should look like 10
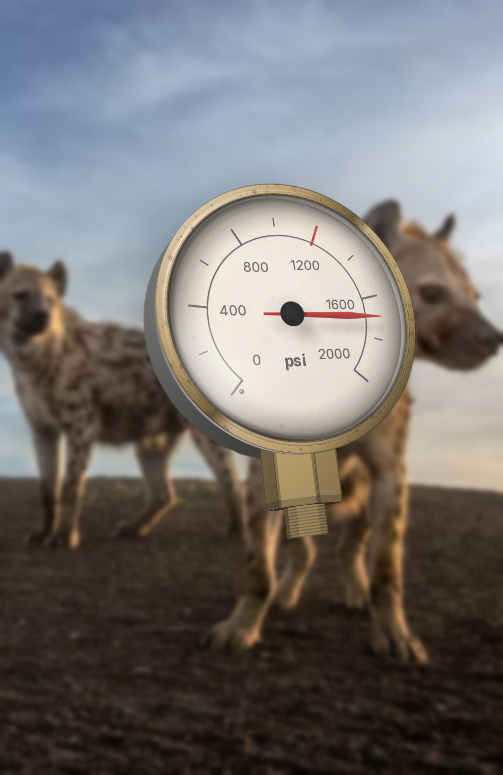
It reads 1700
